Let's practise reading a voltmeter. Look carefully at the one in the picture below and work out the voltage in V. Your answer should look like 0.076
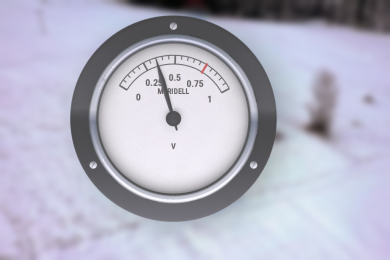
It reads 0.35
